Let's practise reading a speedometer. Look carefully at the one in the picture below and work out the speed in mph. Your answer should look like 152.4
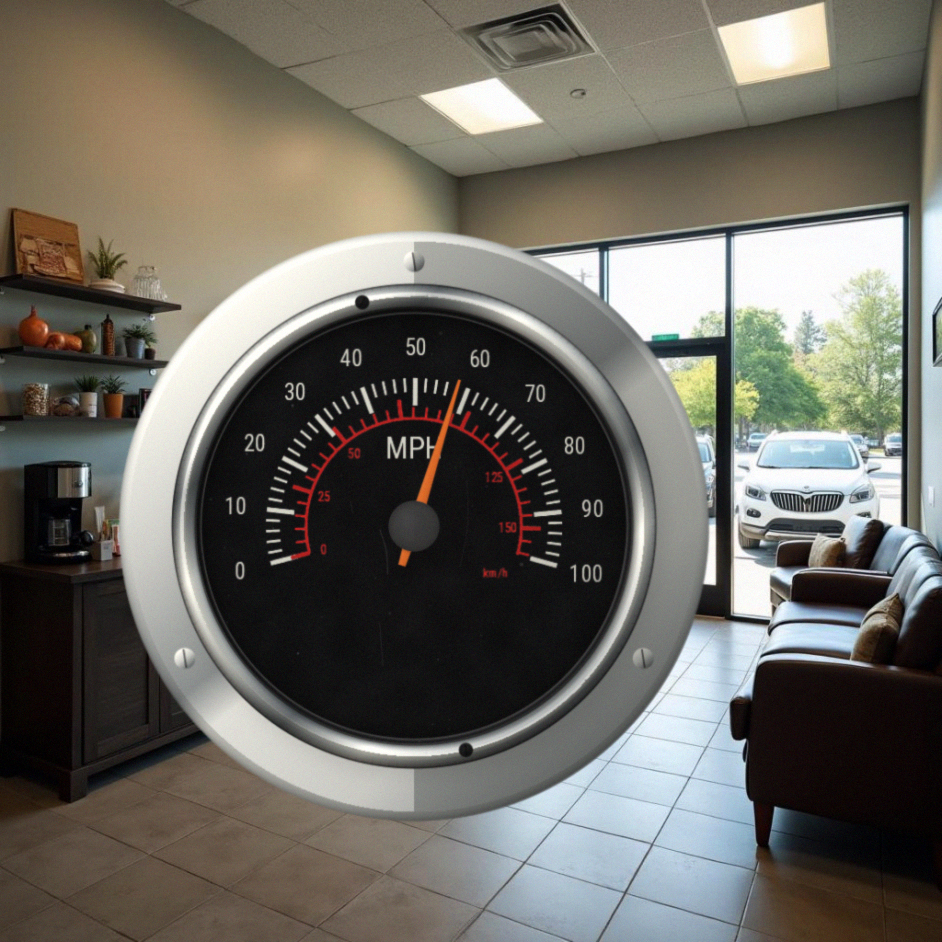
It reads 58
